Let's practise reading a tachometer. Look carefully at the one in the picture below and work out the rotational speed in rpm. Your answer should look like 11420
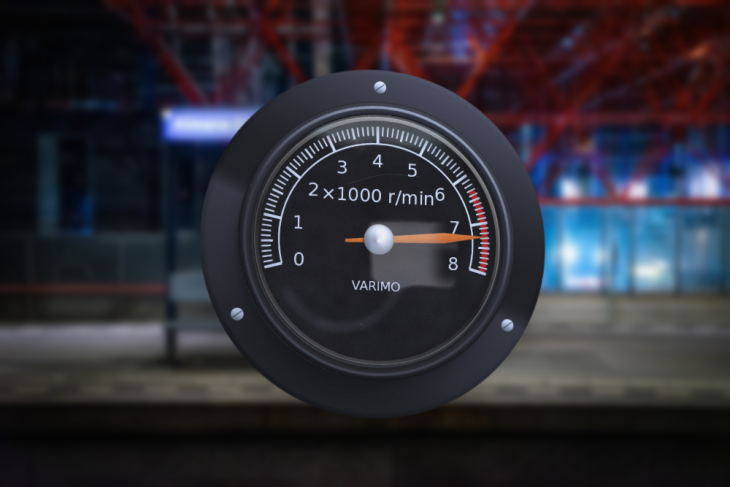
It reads 7300
